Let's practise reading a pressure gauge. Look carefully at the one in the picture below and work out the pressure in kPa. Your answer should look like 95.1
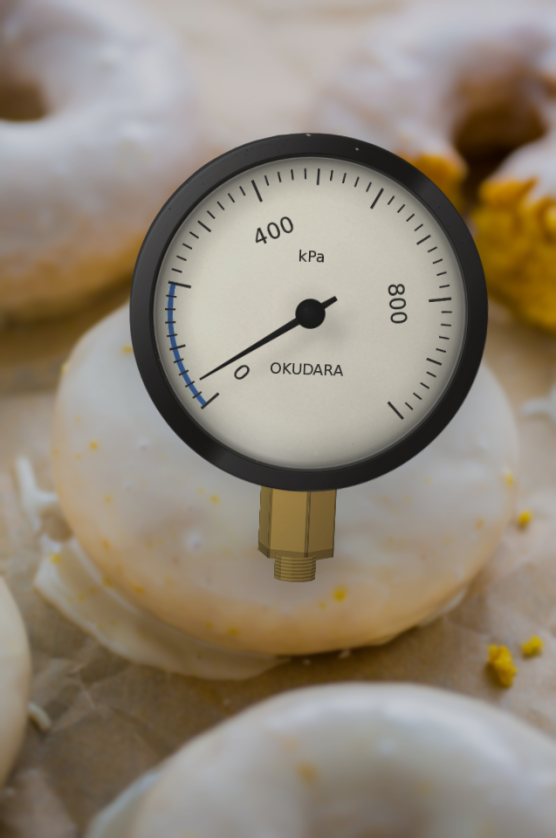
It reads 40
